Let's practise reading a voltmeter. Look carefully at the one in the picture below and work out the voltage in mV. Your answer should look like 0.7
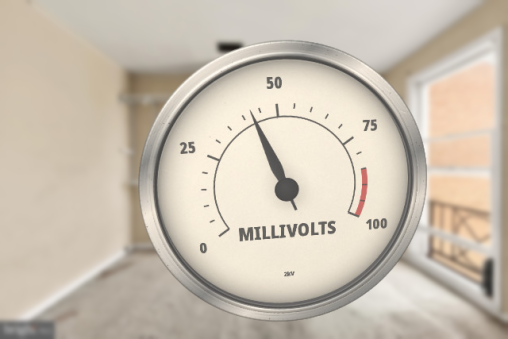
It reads 42.5
